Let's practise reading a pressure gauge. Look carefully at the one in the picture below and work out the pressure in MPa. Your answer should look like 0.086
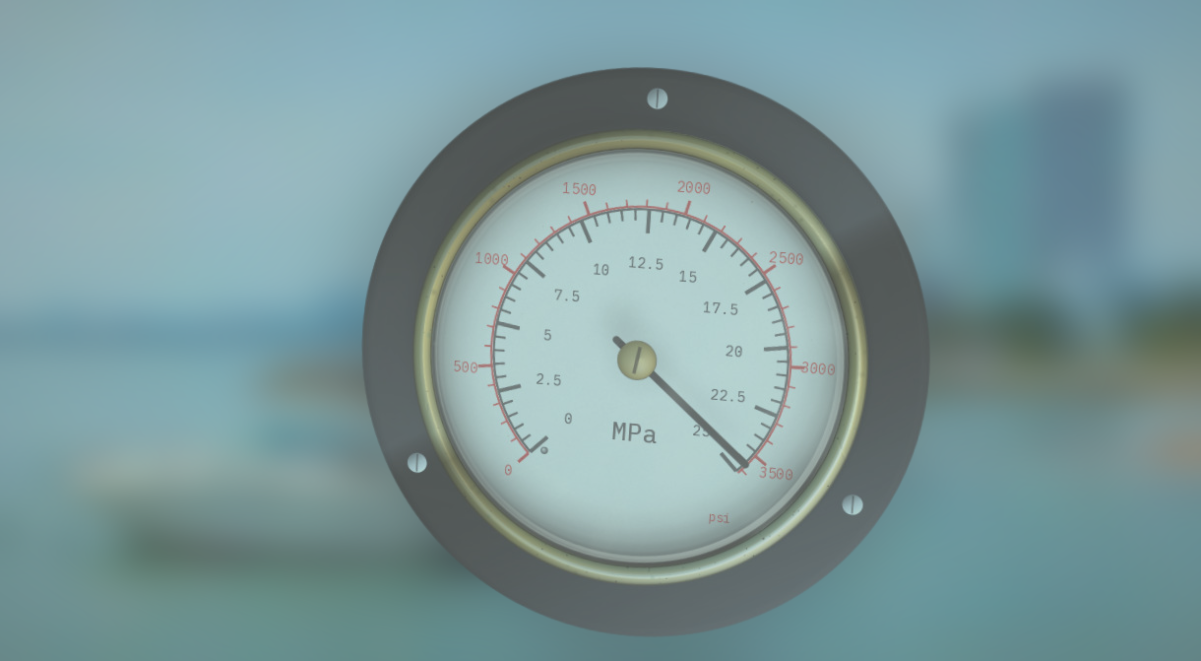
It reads 24.5
